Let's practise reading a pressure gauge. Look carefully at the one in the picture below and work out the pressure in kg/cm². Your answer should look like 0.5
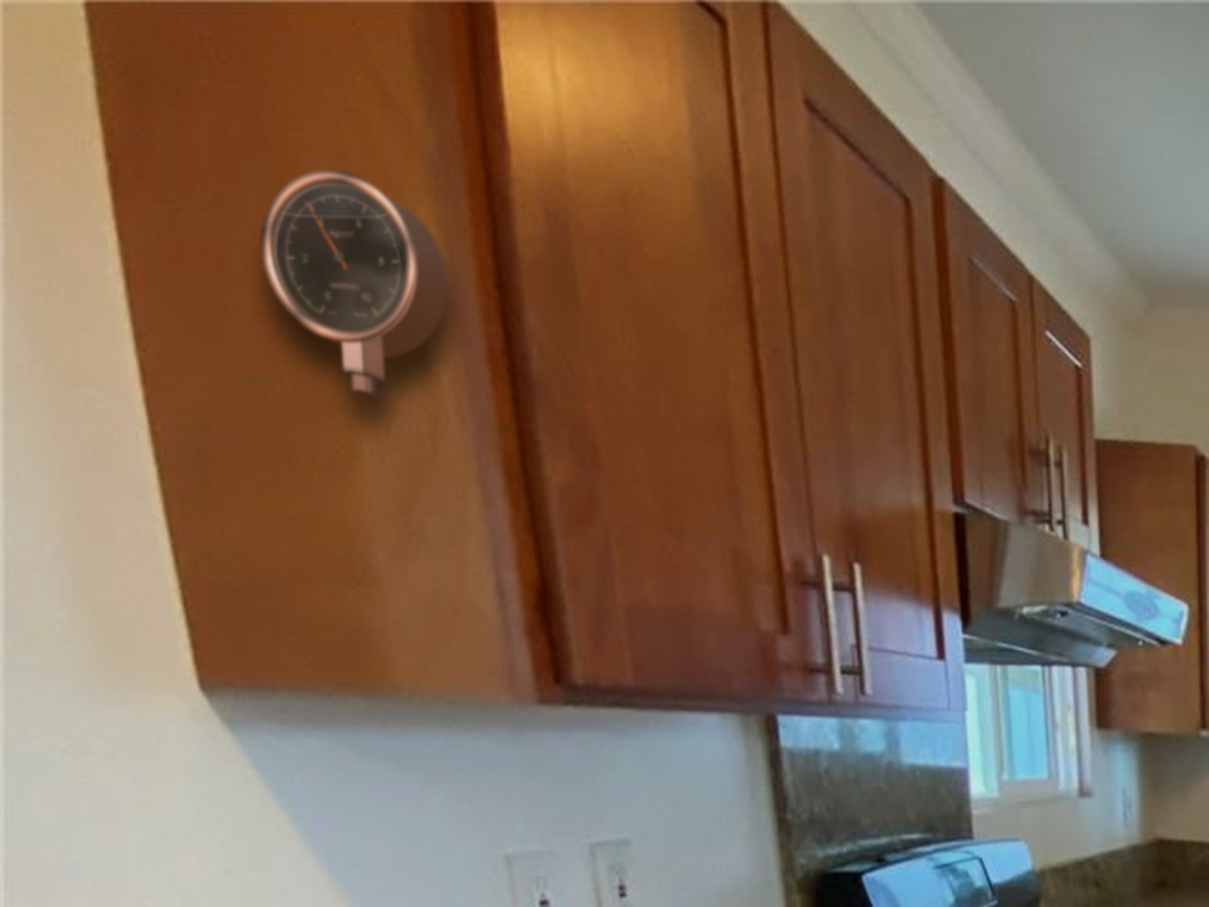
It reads 4
